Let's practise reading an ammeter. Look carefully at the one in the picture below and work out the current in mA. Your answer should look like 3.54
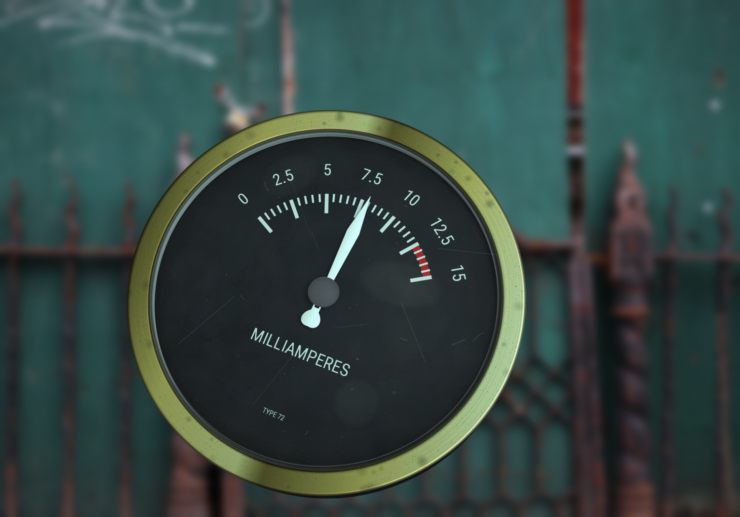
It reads 8
